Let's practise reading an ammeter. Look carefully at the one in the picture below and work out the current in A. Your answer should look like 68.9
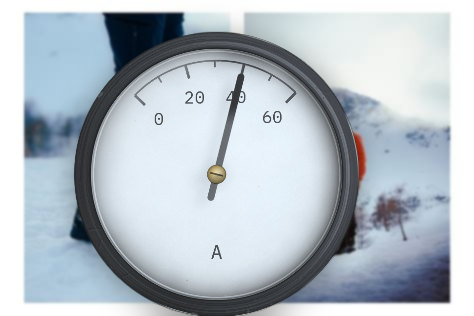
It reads 40
